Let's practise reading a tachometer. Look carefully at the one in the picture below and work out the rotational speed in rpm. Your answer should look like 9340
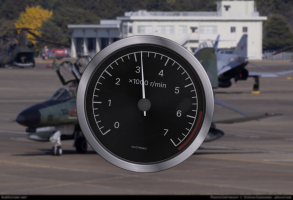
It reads 3200
